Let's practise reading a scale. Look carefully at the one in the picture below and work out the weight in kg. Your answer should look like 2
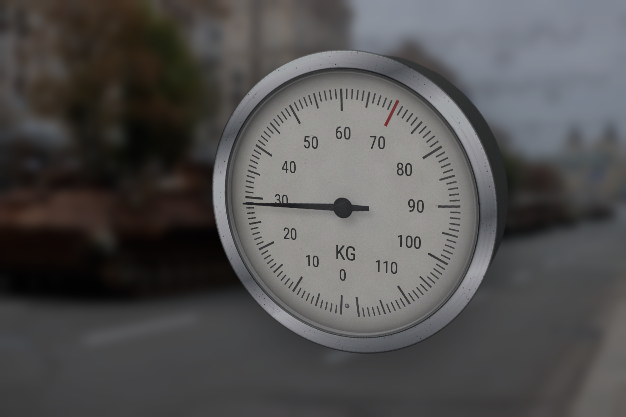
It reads 29
